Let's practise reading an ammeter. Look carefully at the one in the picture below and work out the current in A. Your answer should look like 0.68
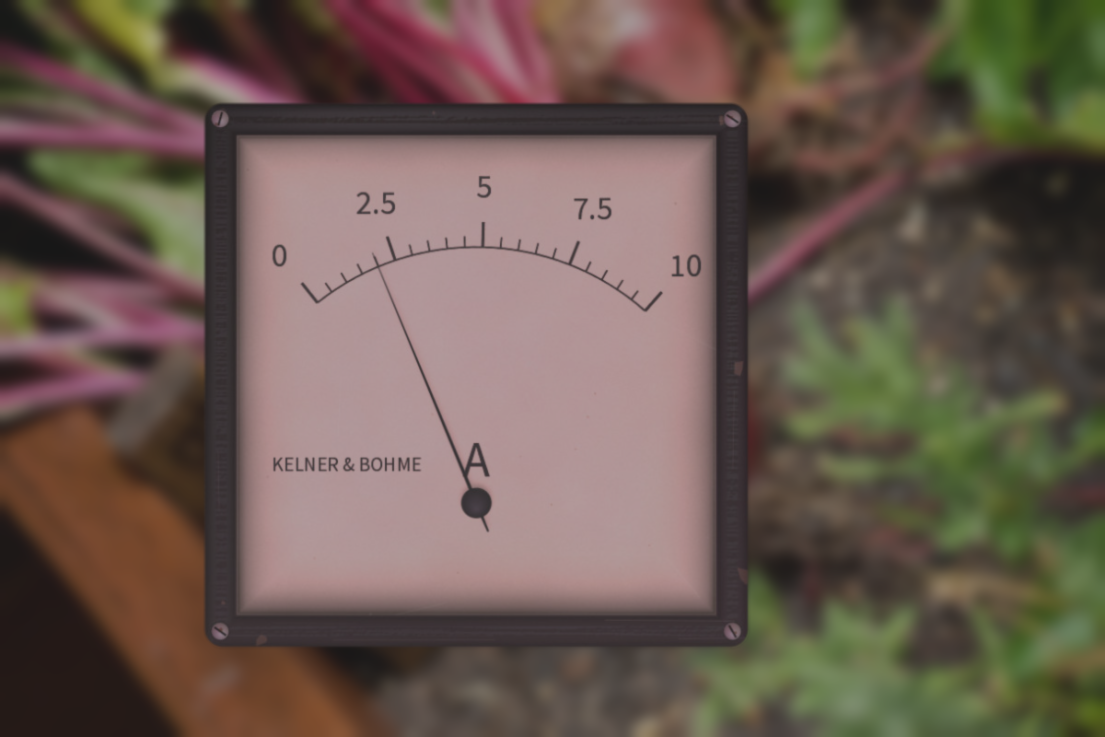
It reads 2
